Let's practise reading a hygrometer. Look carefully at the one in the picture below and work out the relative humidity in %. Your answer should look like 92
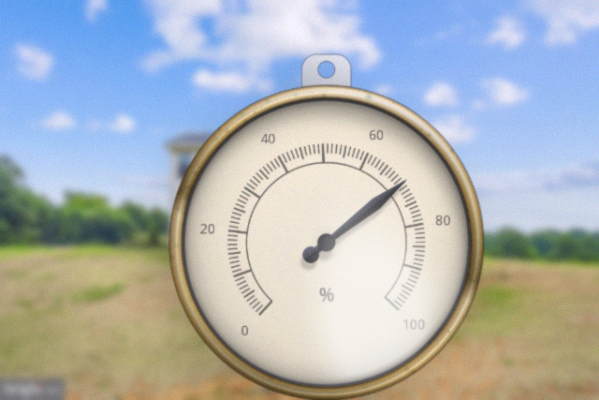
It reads 70
